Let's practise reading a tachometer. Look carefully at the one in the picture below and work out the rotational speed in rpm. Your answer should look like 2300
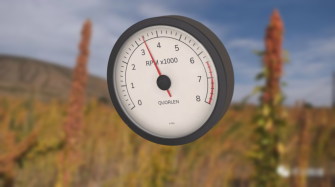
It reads 3400
